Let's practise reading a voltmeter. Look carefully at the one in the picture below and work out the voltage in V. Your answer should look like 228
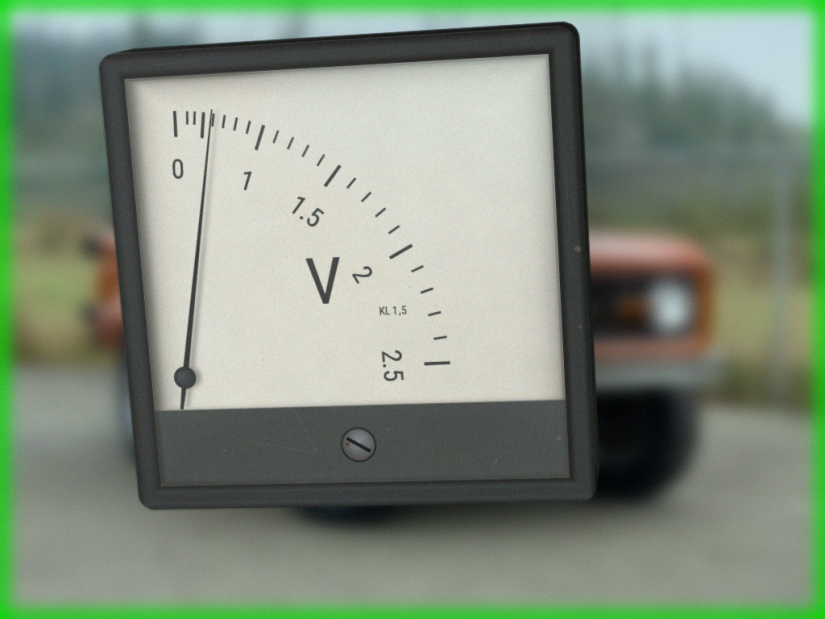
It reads 0.6
